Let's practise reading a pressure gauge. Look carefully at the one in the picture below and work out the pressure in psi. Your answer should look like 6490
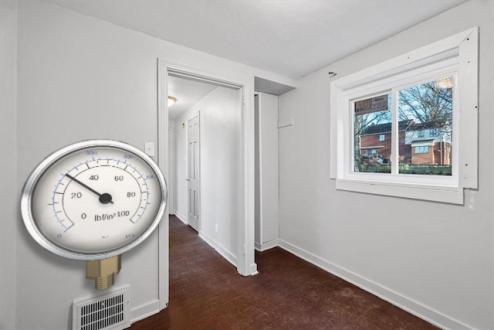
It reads 30
